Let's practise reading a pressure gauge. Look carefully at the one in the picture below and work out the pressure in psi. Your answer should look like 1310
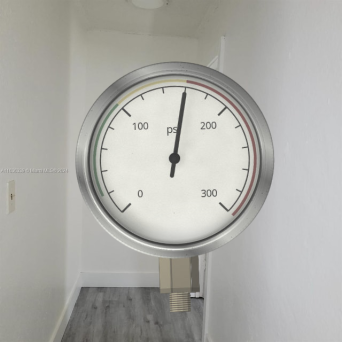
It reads 160
